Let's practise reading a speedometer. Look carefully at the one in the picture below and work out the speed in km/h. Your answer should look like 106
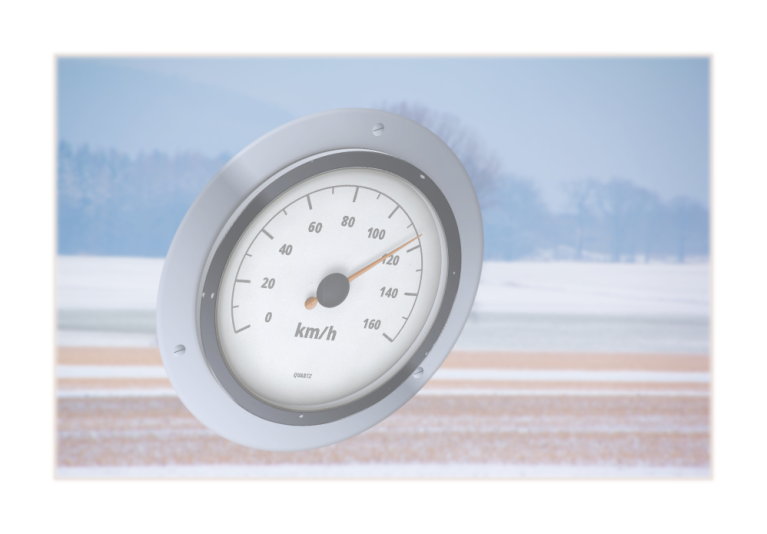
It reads 115
